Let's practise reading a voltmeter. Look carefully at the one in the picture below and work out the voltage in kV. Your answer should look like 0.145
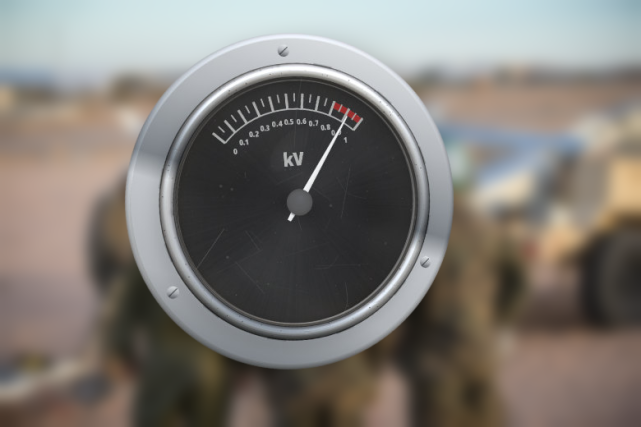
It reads 0.9
